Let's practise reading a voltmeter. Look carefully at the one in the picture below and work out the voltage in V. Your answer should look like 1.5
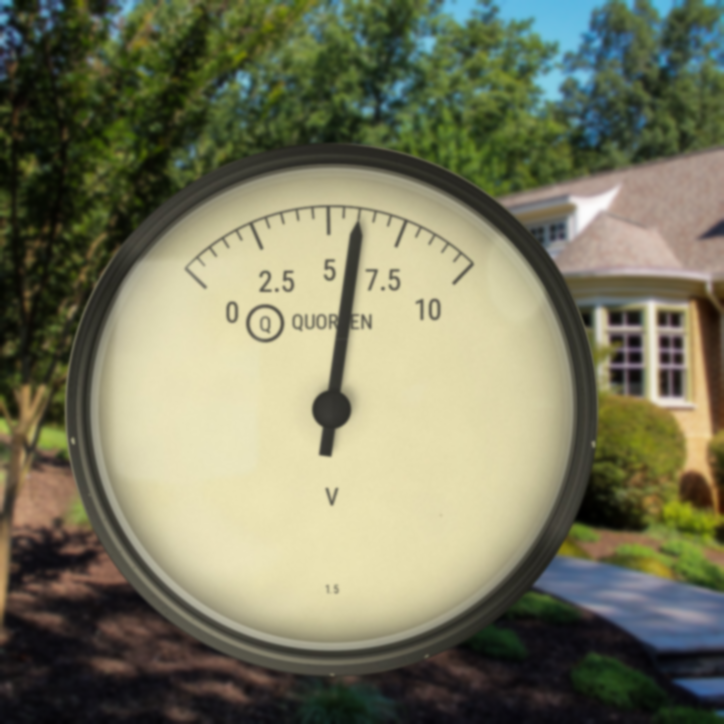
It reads 6
